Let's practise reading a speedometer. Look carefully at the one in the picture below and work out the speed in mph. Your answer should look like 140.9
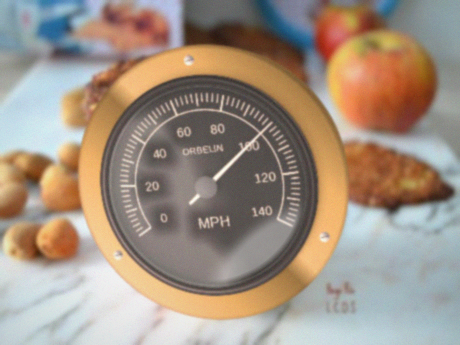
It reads 100
